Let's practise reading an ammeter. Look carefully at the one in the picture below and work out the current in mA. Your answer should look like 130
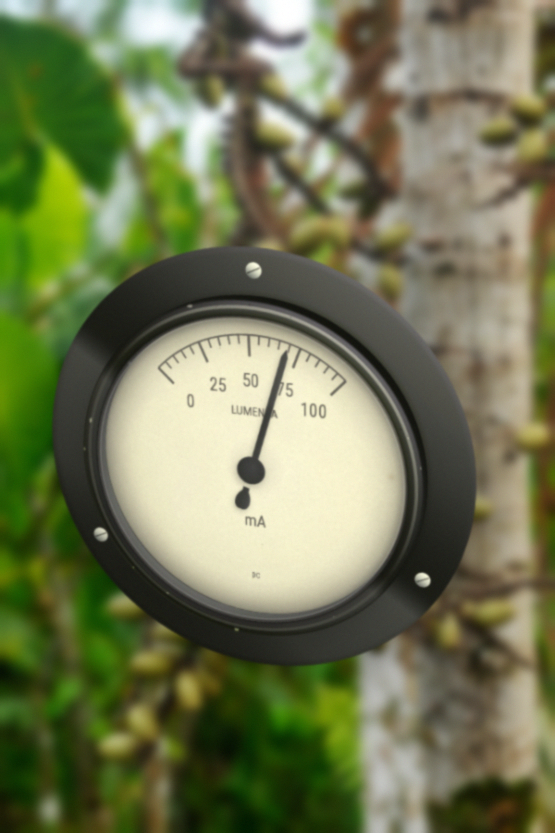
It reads 70
